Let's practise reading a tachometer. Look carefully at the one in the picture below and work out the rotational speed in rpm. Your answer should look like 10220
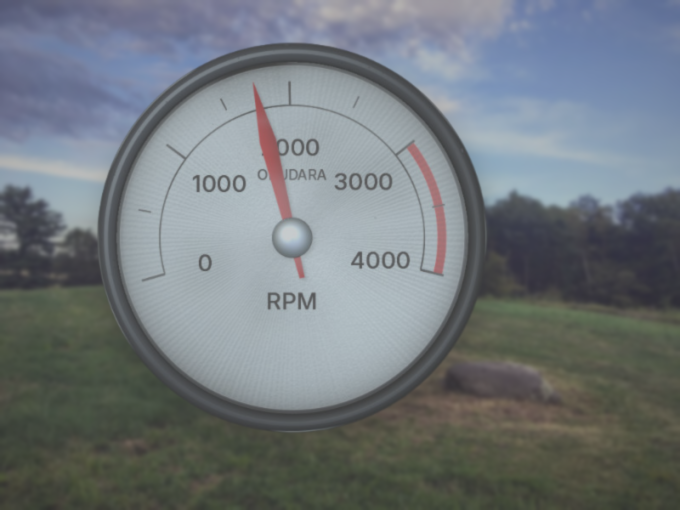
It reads 1750
